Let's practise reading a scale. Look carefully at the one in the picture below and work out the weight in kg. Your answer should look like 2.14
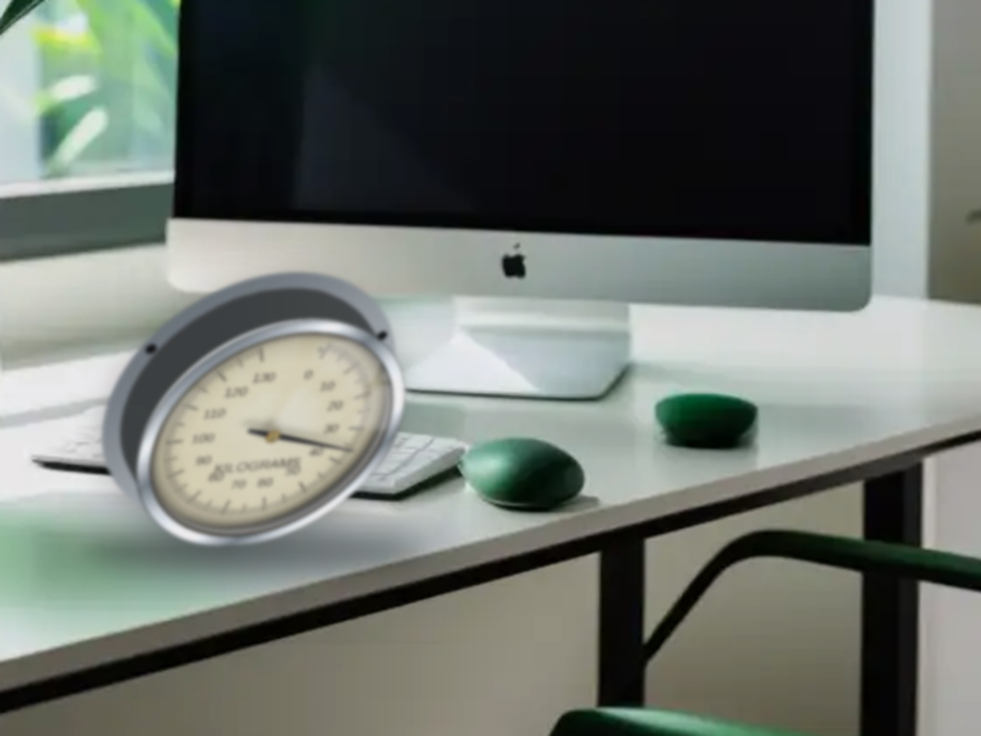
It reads 35
